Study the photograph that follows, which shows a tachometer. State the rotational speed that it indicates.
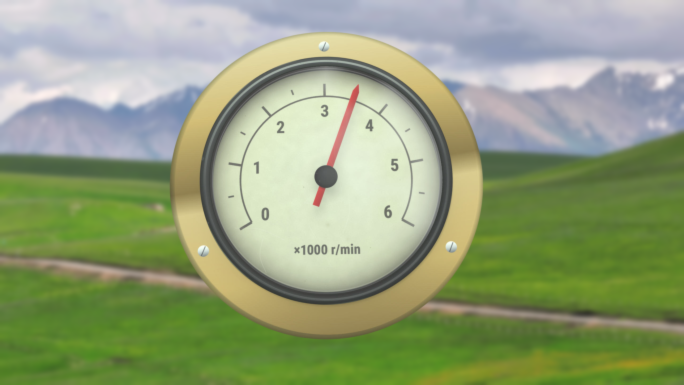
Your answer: 3500 rpm
